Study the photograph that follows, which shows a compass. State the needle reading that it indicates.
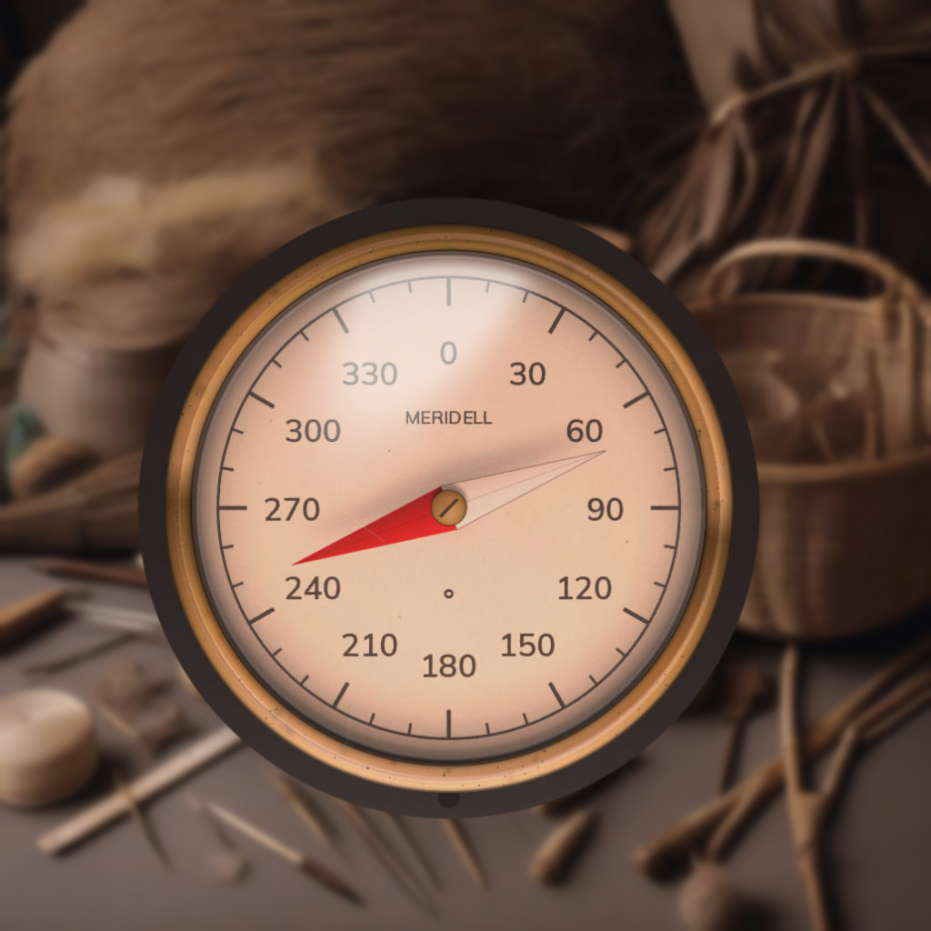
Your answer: 250 °
